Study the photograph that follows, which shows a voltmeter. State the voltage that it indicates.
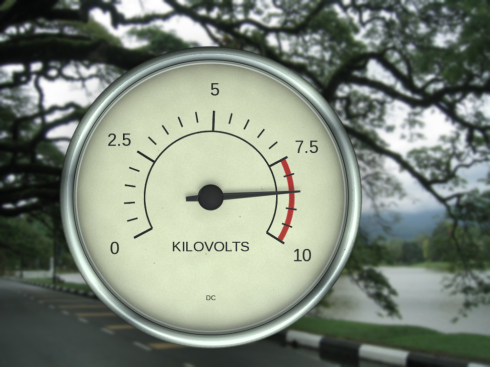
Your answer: 8.5 kV
